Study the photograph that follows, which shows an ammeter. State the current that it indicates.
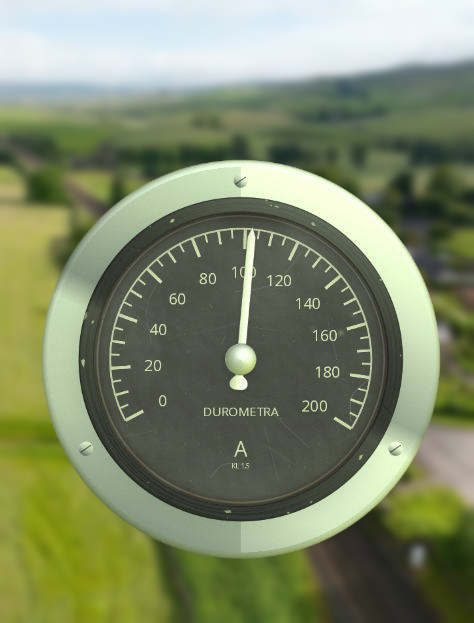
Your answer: 102.5 A
